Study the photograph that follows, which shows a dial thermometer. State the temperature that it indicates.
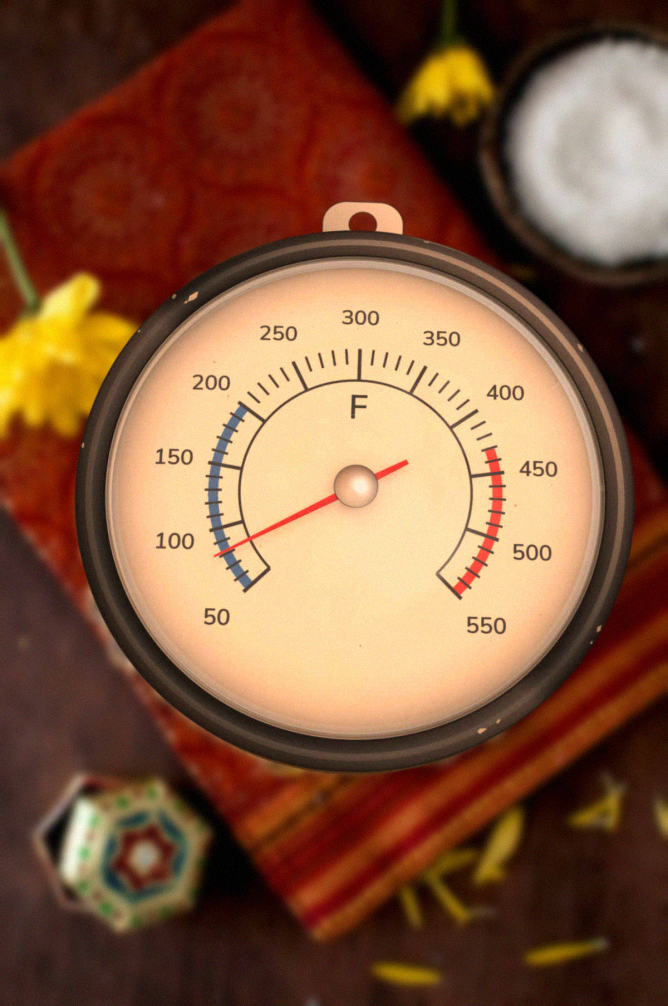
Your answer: 80 °F
